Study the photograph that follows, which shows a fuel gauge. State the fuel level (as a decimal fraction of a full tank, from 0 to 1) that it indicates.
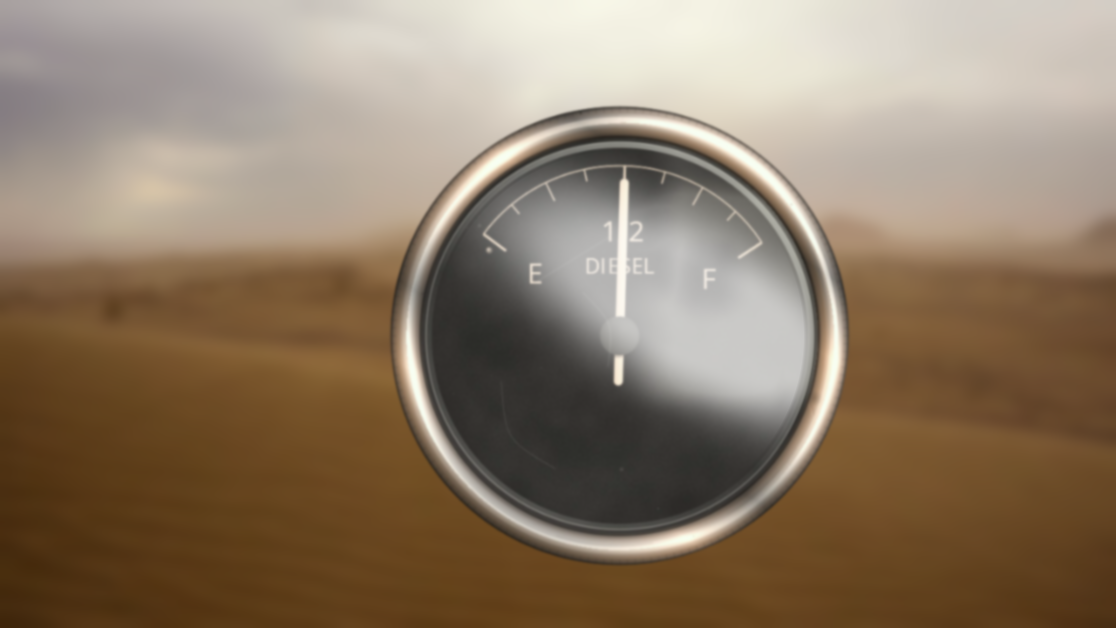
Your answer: 0.5
